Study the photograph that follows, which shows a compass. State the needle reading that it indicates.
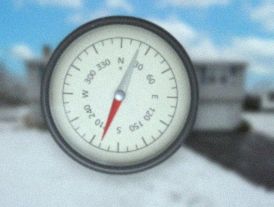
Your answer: 200 °
